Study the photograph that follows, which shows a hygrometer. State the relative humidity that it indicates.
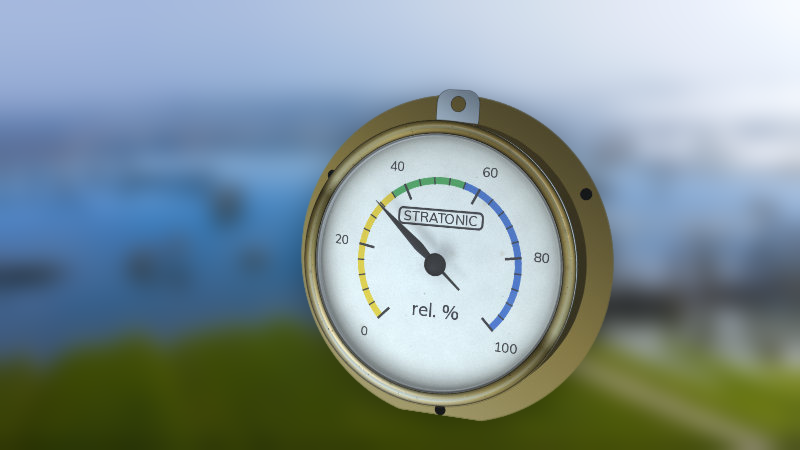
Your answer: 32 %
